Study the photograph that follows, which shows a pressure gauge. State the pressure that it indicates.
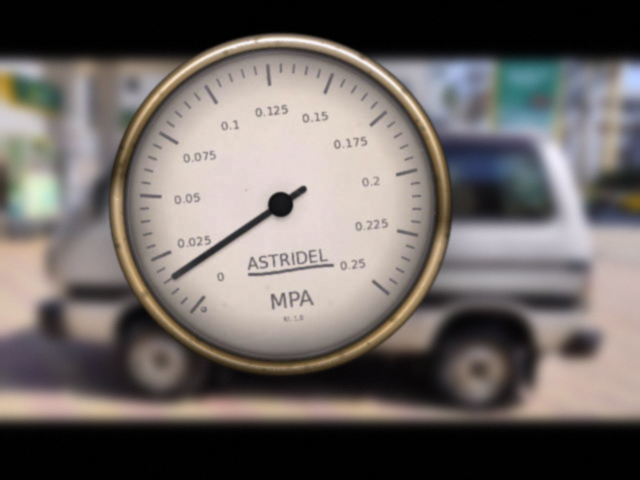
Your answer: 0.015 MPa
